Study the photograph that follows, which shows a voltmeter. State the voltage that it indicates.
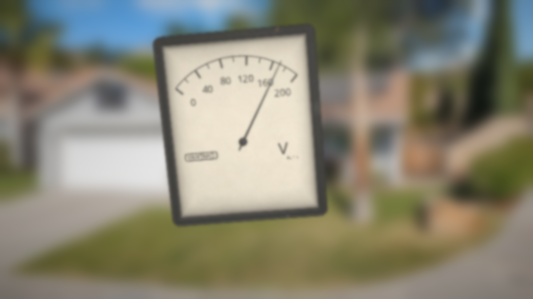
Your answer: 170 V
